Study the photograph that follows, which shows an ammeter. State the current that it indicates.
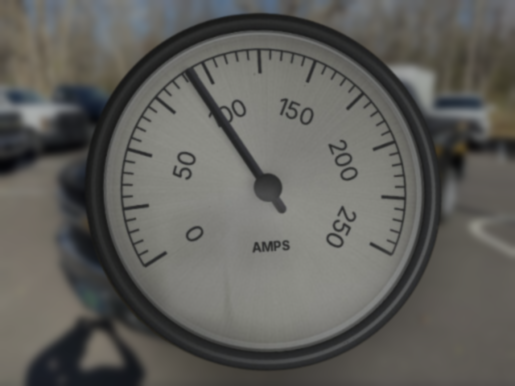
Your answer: 92.5 A
